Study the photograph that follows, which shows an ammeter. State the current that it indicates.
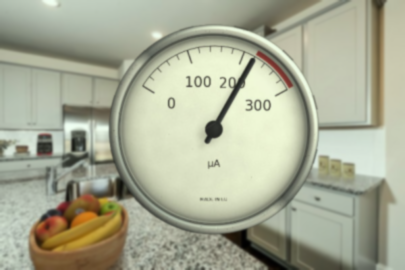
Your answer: 220 µA
